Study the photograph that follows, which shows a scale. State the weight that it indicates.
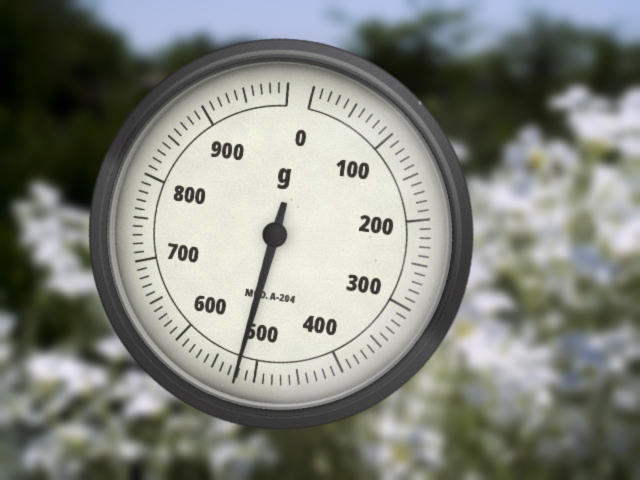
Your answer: 520 g
